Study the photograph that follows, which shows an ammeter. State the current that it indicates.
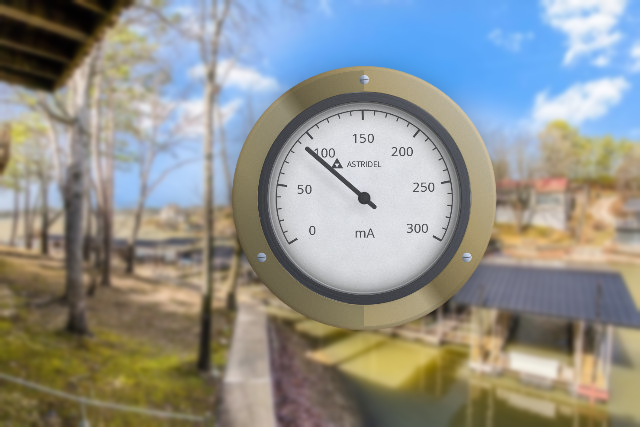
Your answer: 90 mA
